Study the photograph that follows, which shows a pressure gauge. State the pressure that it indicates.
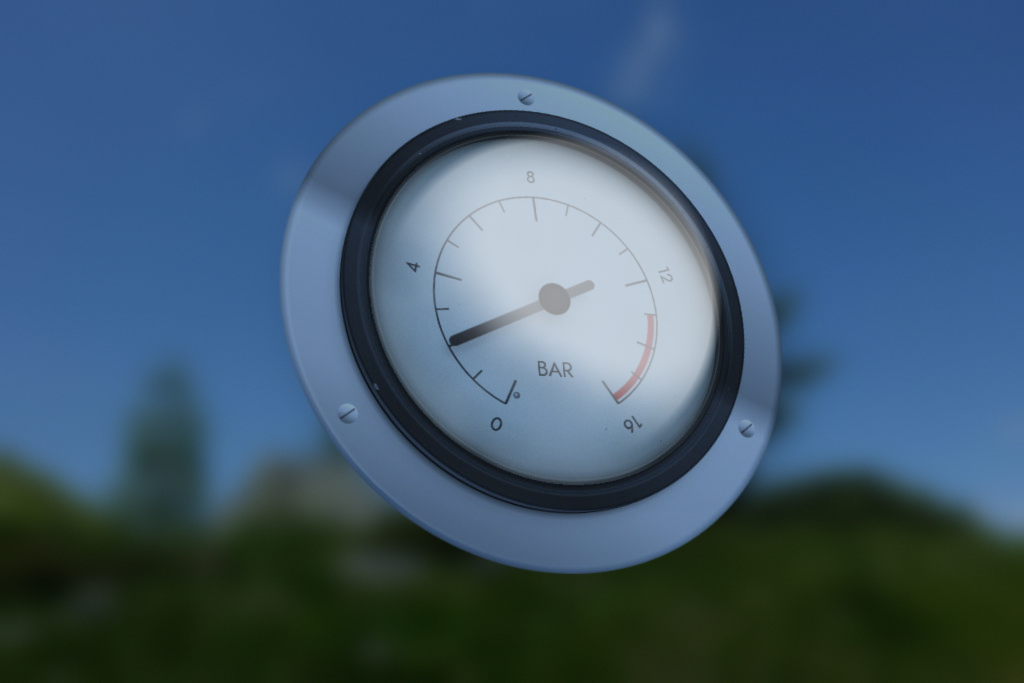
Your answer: 2 bar
